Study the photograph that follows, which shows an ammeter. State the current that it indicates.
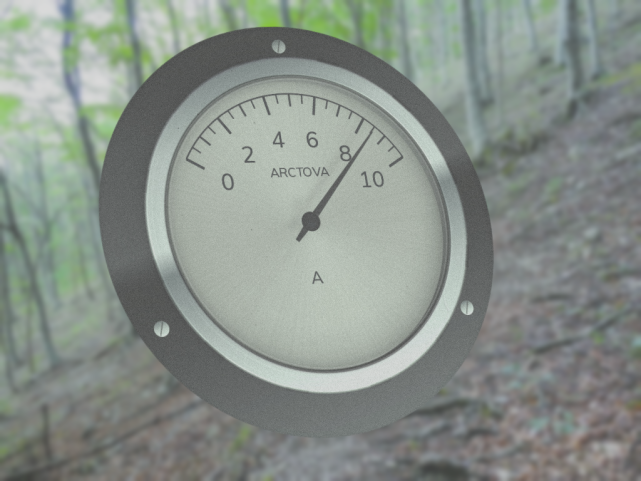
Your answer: 8.5 A
